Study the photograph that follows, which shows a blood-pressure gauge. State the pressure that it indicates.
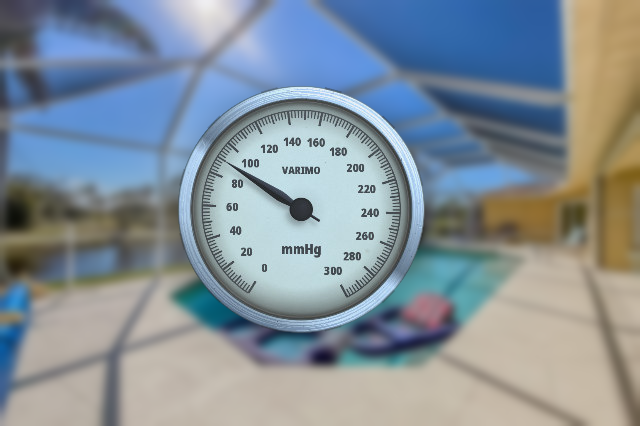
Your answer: 90 mmHg
